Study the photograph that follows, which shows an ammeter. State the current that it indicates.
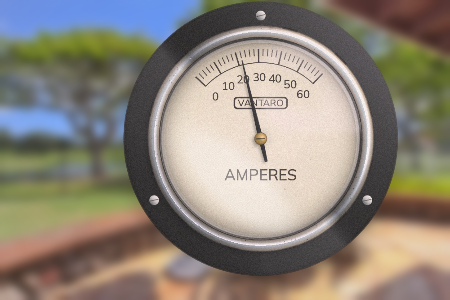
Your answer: 22 A
